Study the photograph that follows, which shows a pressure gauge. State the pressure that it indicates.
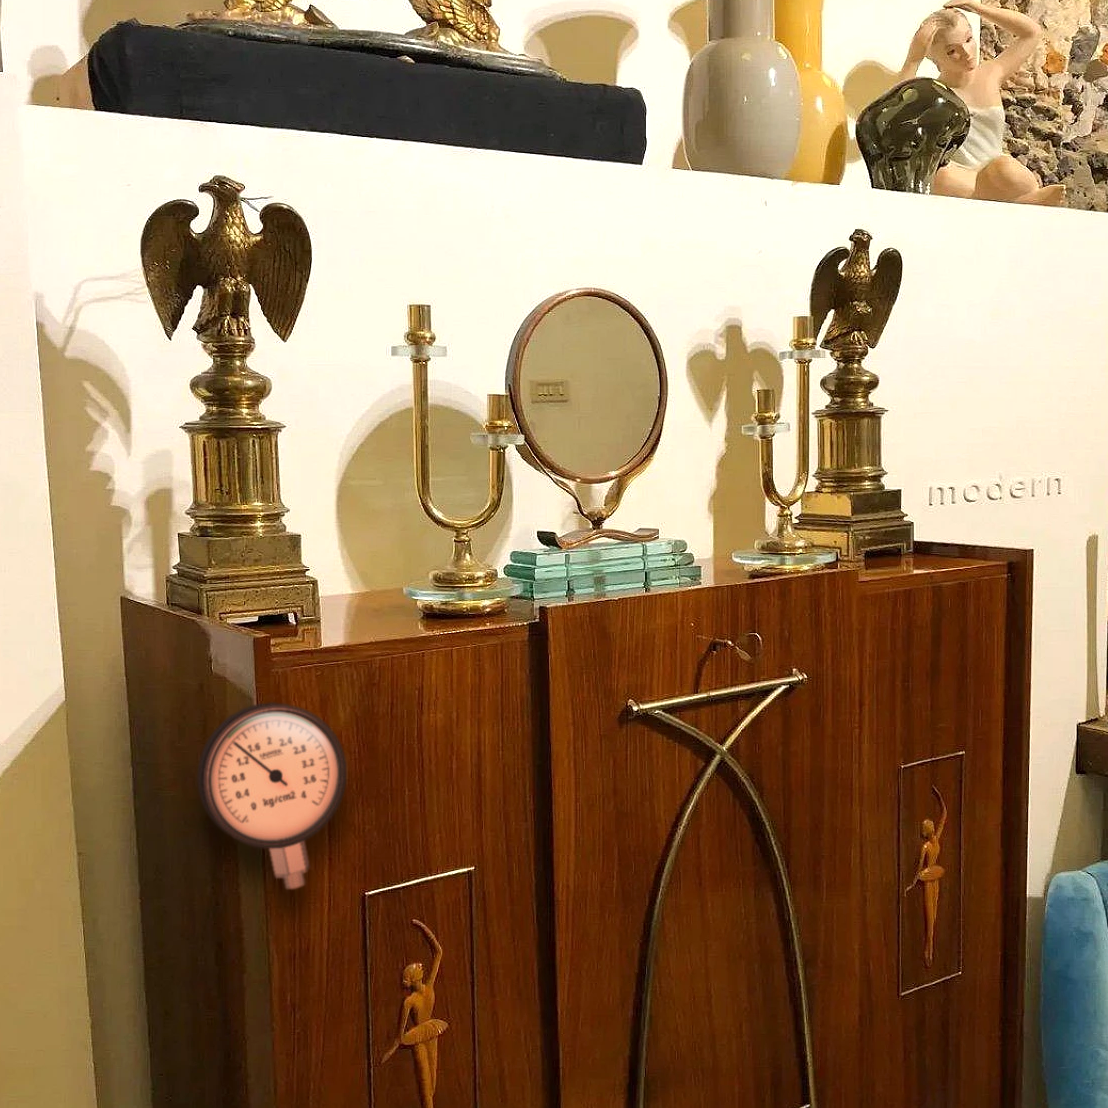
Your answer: 1.4 kg/cm²
